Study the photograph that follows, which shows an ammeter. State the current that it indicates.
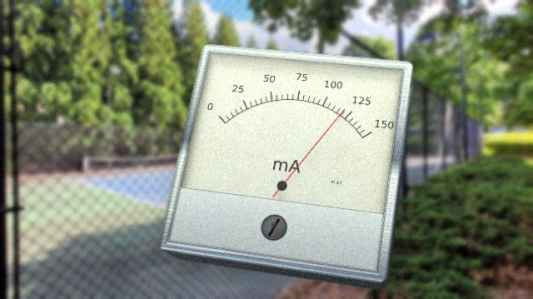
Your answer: 120 mA
